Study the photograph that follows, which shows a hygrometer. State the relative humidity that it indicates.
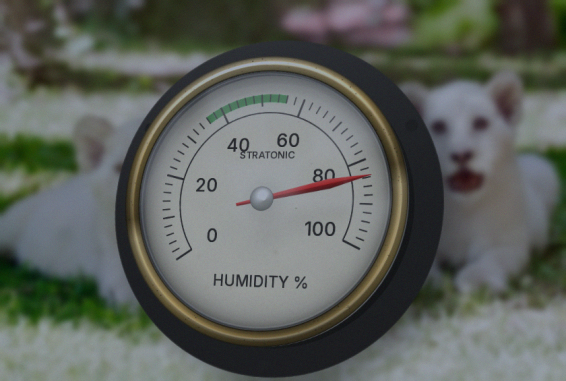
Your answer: 84 %
